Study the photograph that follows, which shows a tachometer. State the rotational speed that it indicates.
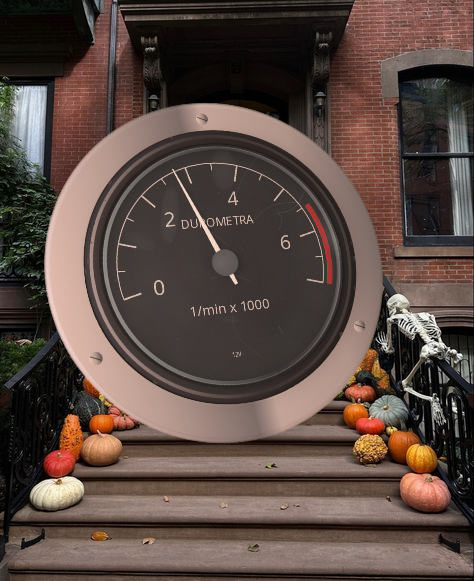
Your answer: 2750 rpm
